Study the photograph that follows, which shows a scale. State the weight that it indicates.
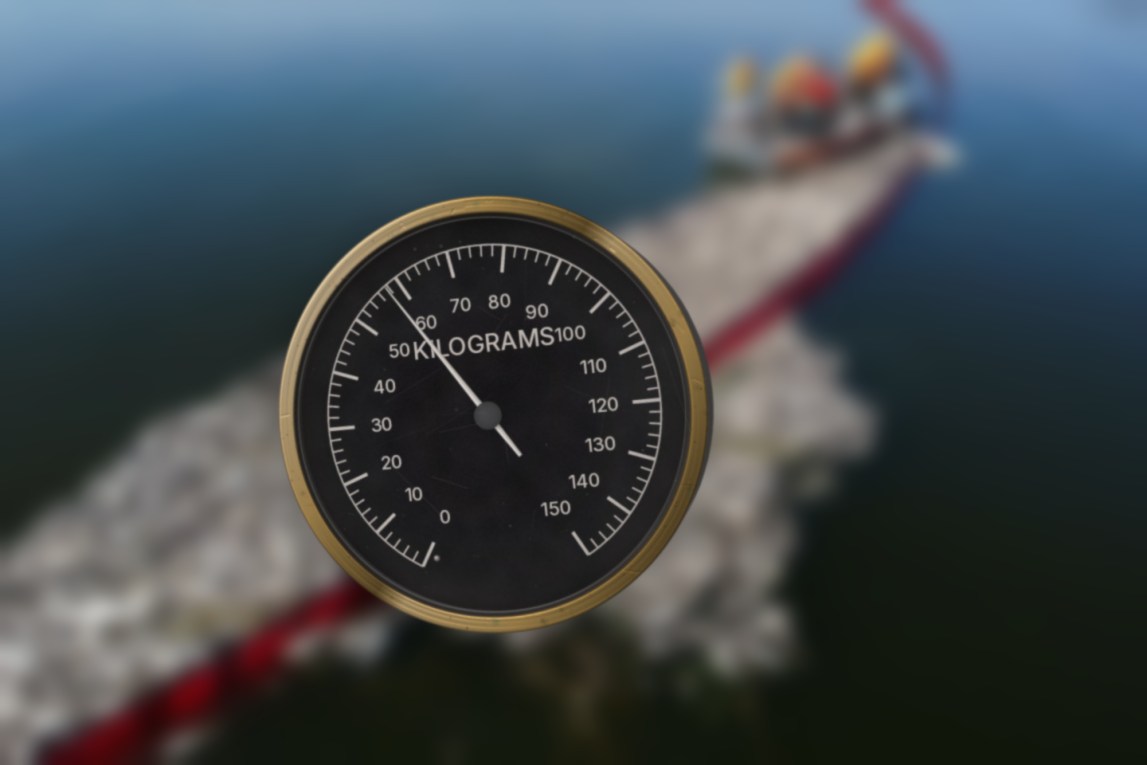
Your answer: 58 kg
